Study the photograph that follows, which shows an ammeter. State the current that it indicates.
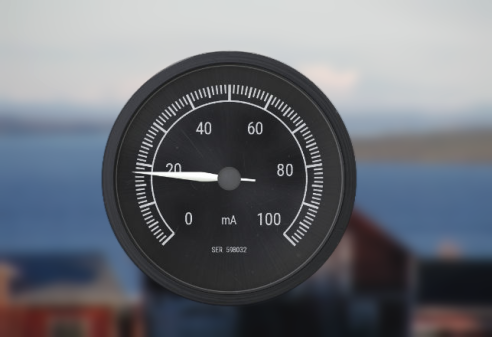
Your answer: 18 mA
